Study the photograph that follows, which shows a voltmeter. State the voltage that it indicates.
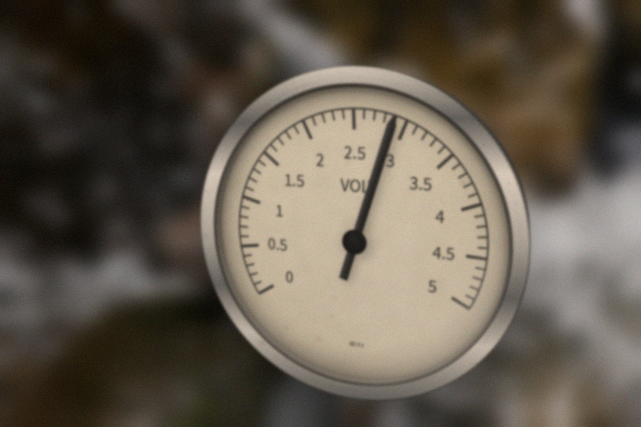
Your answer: 2.9 V
